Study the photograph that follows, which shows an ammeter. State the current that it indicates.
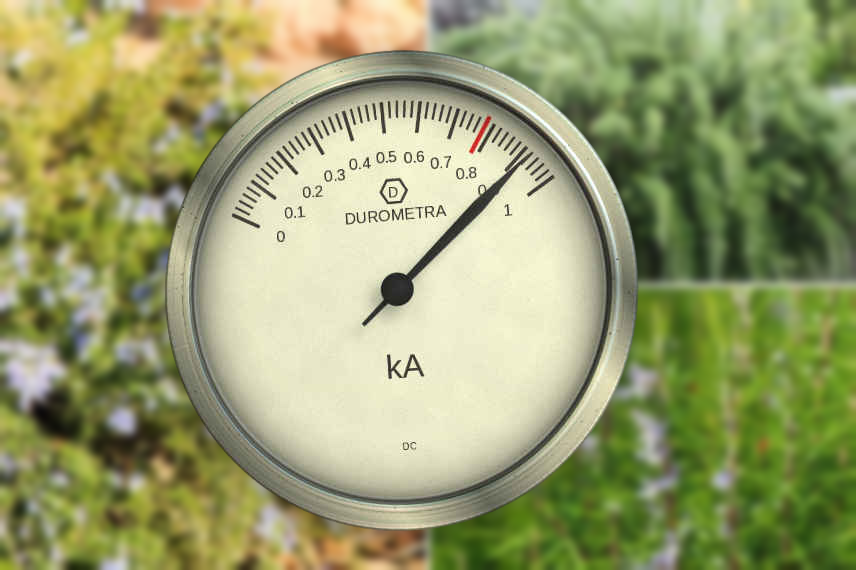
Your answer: 0.92 kA
